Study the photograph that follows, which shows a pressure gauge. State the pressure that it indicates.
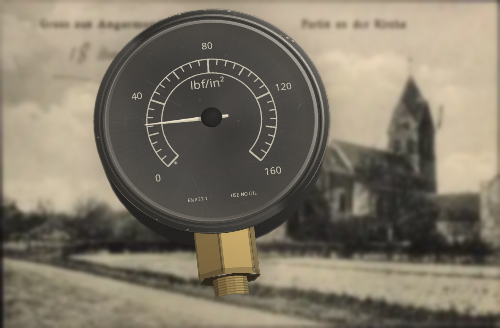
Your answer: 25 psi
